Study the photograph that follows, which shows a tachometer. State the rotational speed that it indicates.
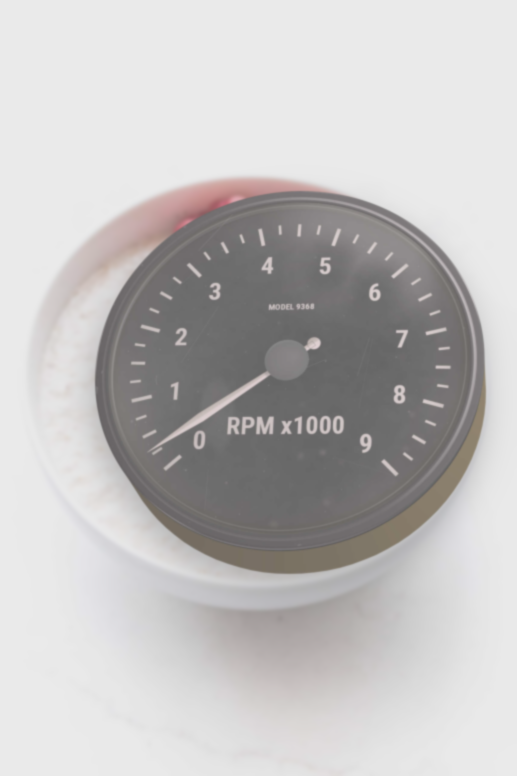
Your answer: 250 rpm
